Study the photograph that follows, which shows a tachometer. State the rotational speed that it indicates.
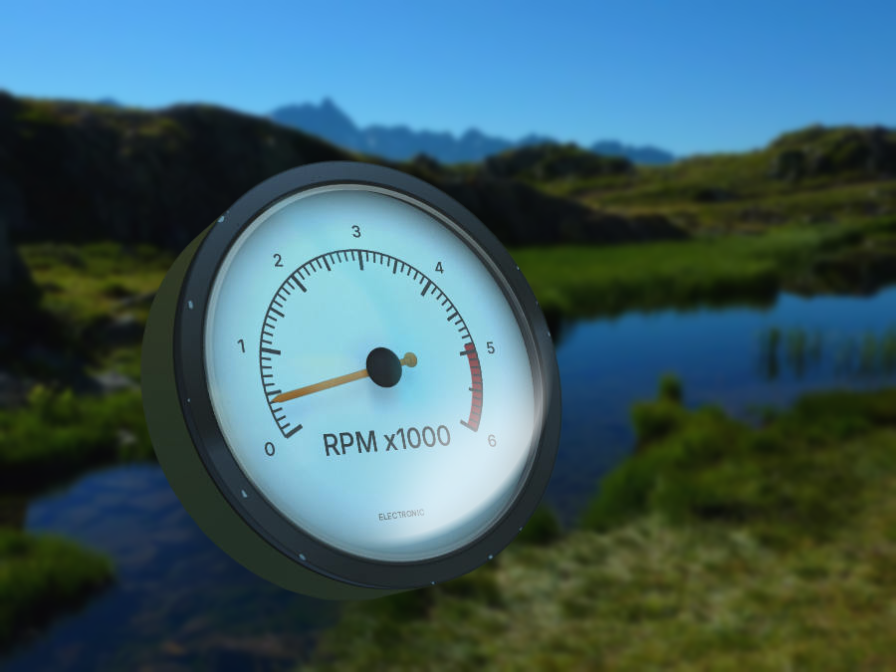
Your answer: 400 rpm
